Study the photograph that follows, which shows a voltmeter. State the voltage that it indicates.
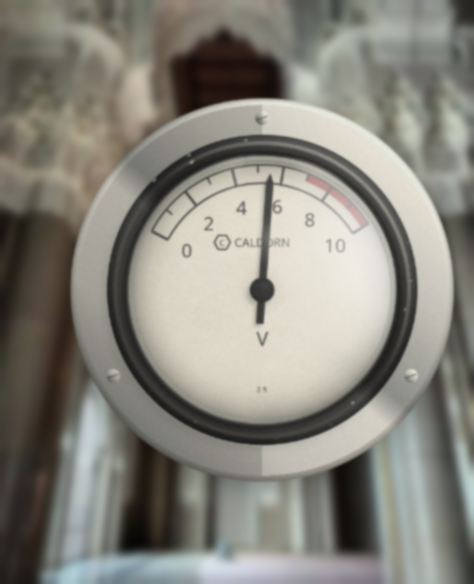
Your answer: 5.5 V
